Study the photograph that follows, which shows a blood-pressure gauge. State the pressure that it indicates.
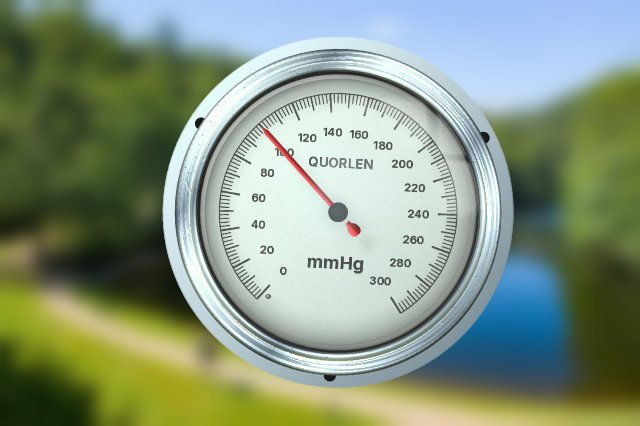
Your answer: 100 mmHg
